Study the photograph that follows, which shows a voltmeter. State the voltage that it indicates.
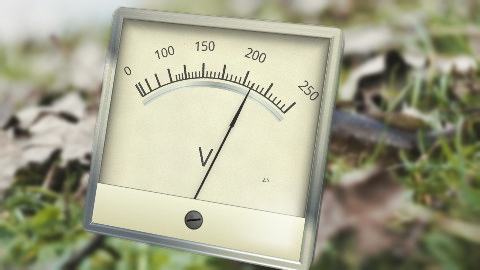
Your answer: 210 V
